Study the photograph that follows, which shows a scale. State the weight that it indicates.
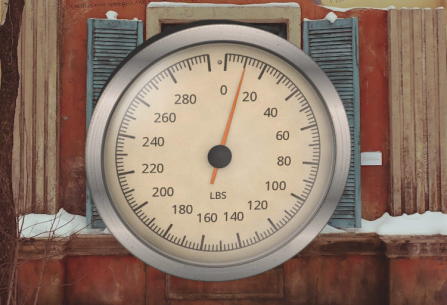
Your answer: 10 lb
